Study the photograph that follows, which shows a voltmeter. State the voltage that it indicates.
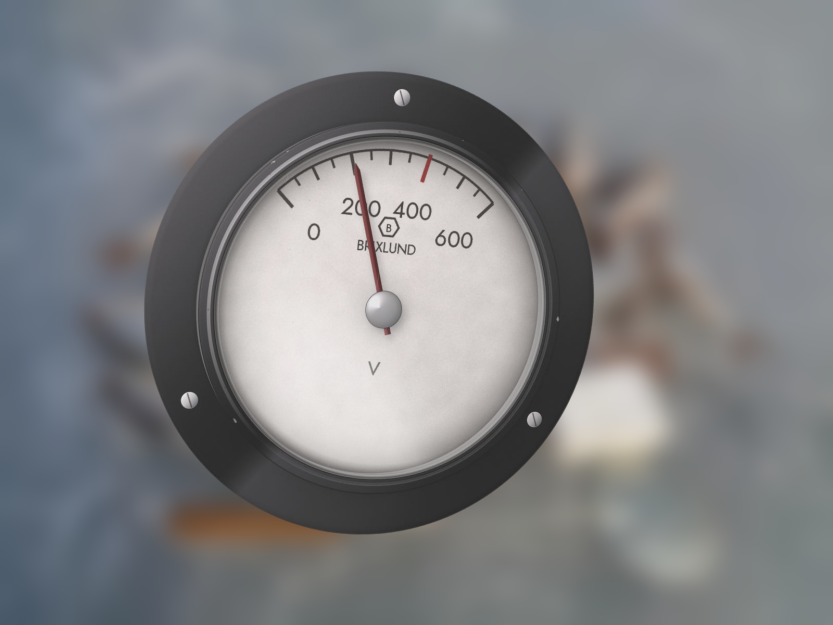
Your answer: 200 V
